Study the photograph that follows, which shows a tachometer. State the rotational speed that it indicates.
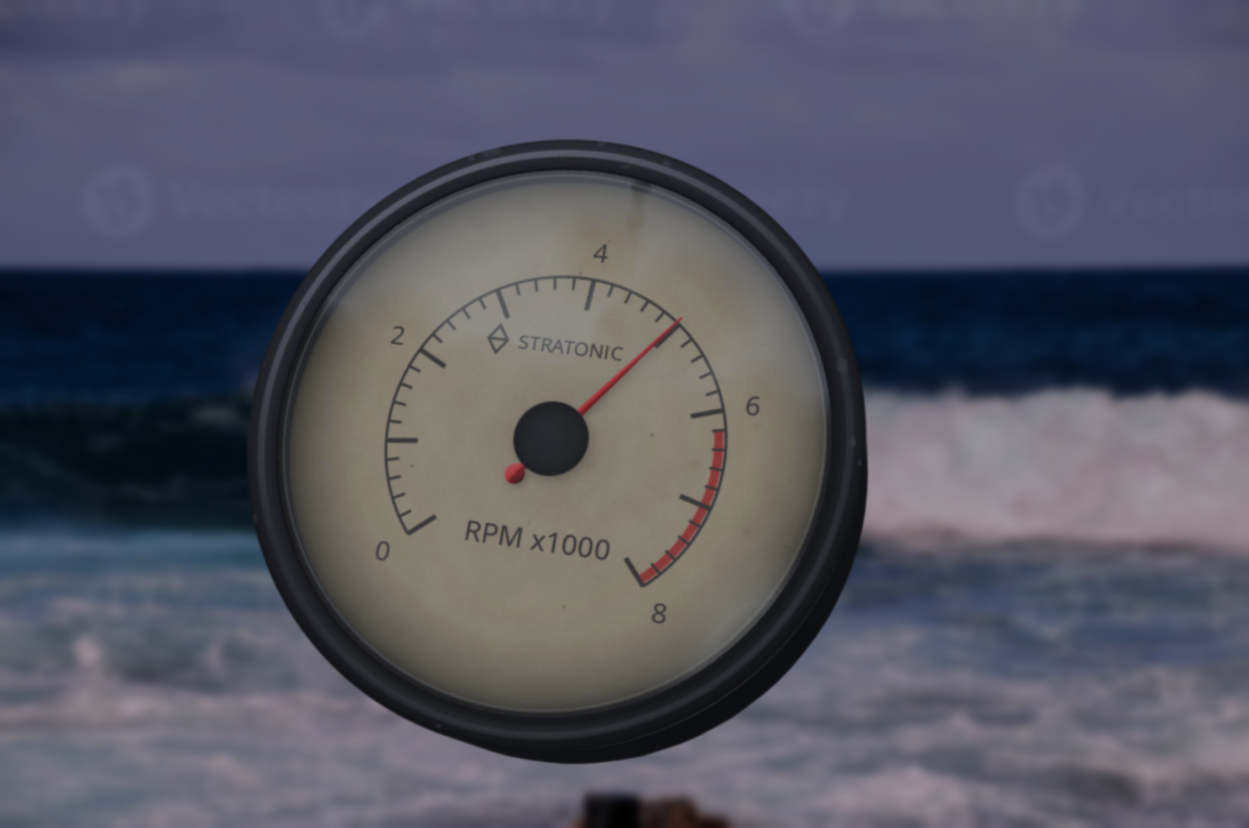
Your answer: 5000 rpm
